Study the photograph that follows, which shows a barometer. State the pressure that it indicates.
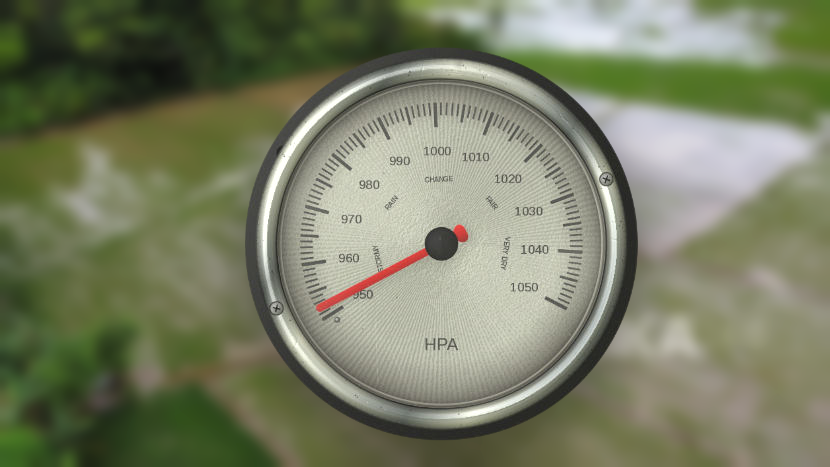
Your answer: 952 hPa
